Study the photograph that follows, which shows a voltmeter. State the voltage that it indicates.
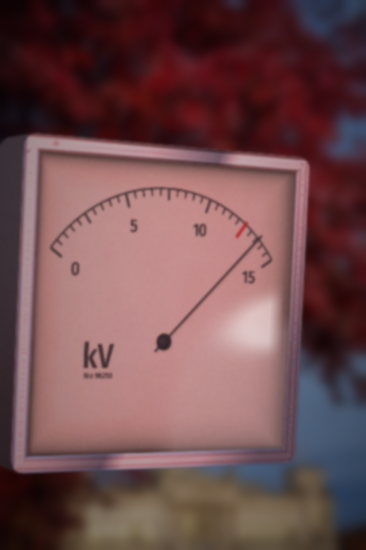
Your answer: 13.5 kV
